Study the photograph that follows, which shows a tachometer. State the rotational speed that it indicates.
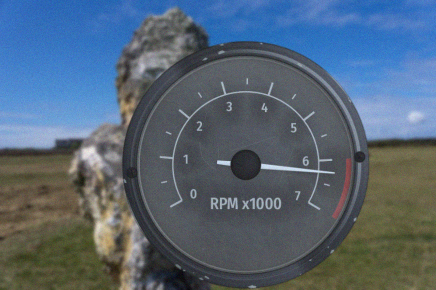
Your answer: 6250 rpm
